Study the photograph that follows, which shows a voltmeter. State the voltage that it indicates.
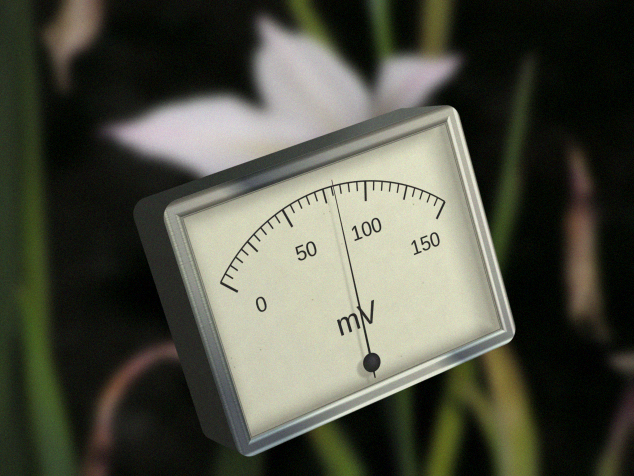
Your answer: 80 mV
